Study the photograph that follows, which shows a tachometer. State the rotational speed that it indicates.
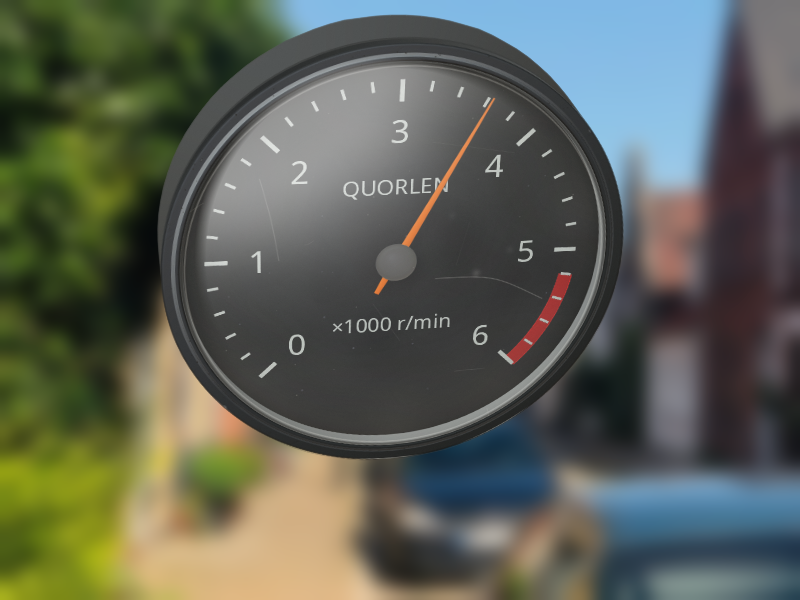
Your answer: 3600 rpm
